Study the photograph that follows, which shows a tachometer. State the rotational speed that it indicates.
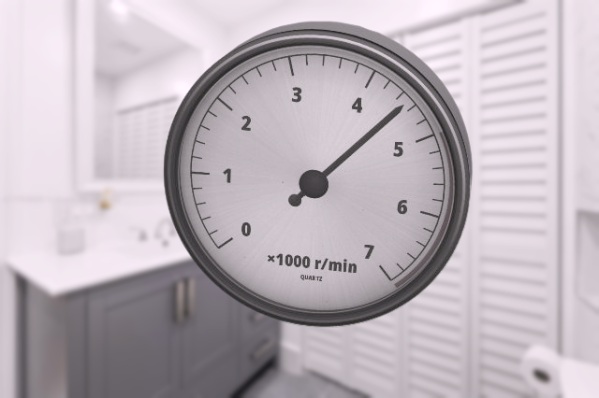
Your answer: 4500 rpm
